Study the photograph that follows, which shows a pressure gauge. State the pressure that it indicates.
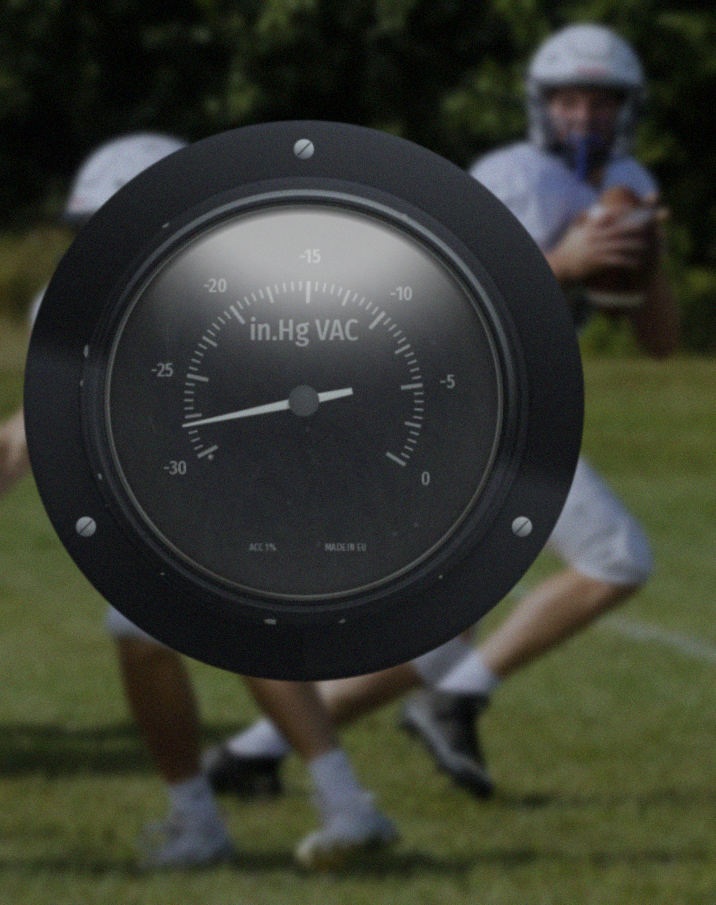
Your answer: -28 inHg
